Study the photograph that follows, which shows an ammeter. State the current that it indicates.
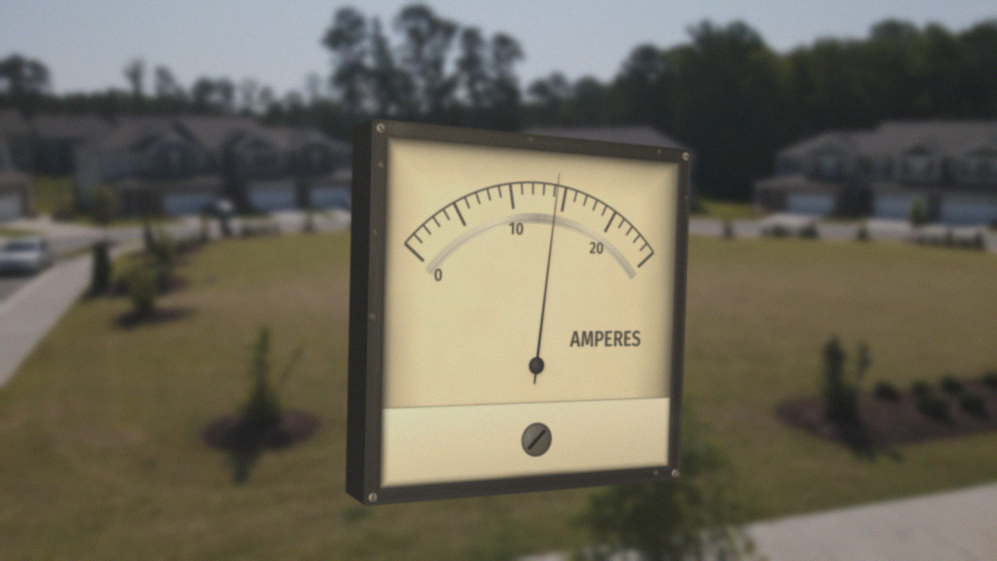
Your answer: 14 A
